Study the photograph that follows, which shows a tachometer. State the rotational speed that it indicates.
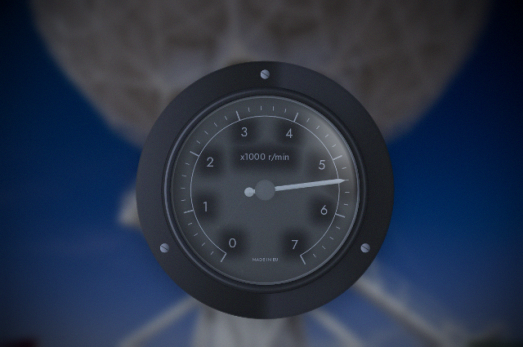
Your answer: 5400 rpm
